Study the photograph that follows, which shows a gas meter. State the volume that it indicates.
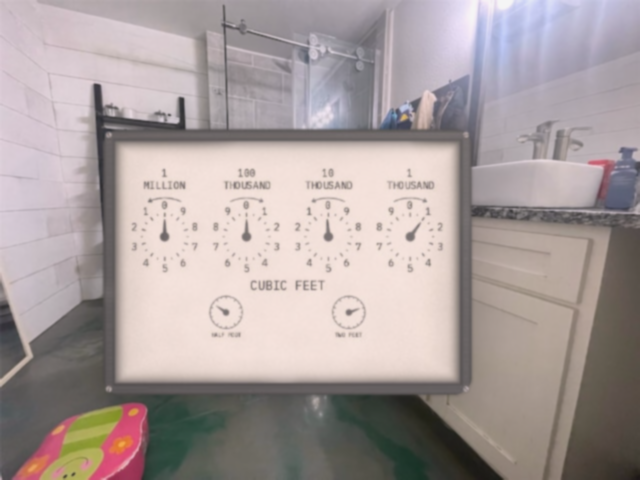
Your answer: 100 ft³
